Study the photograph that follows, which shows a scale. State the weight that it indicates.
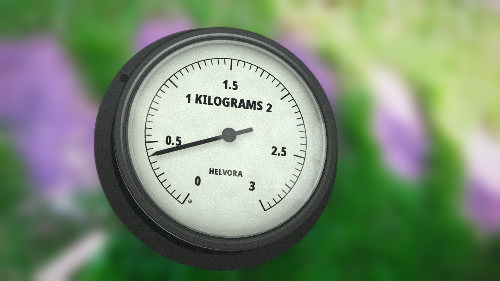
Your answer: 0.4 kg
